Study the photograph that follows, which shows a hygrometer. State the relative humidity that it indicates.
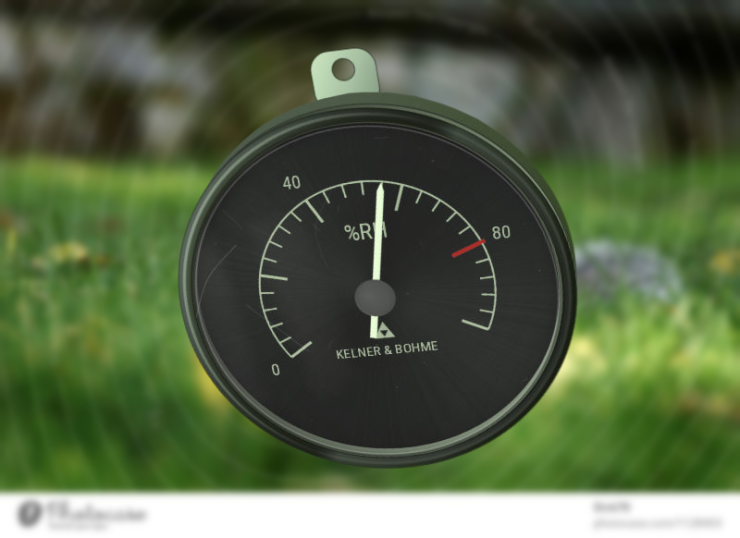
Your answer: 56 %
